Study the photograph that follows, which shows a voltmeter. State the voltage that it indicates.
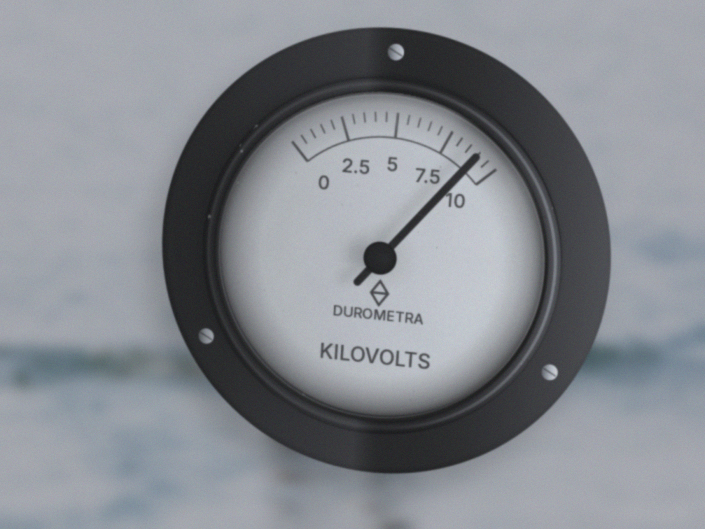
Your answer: 9 kV
